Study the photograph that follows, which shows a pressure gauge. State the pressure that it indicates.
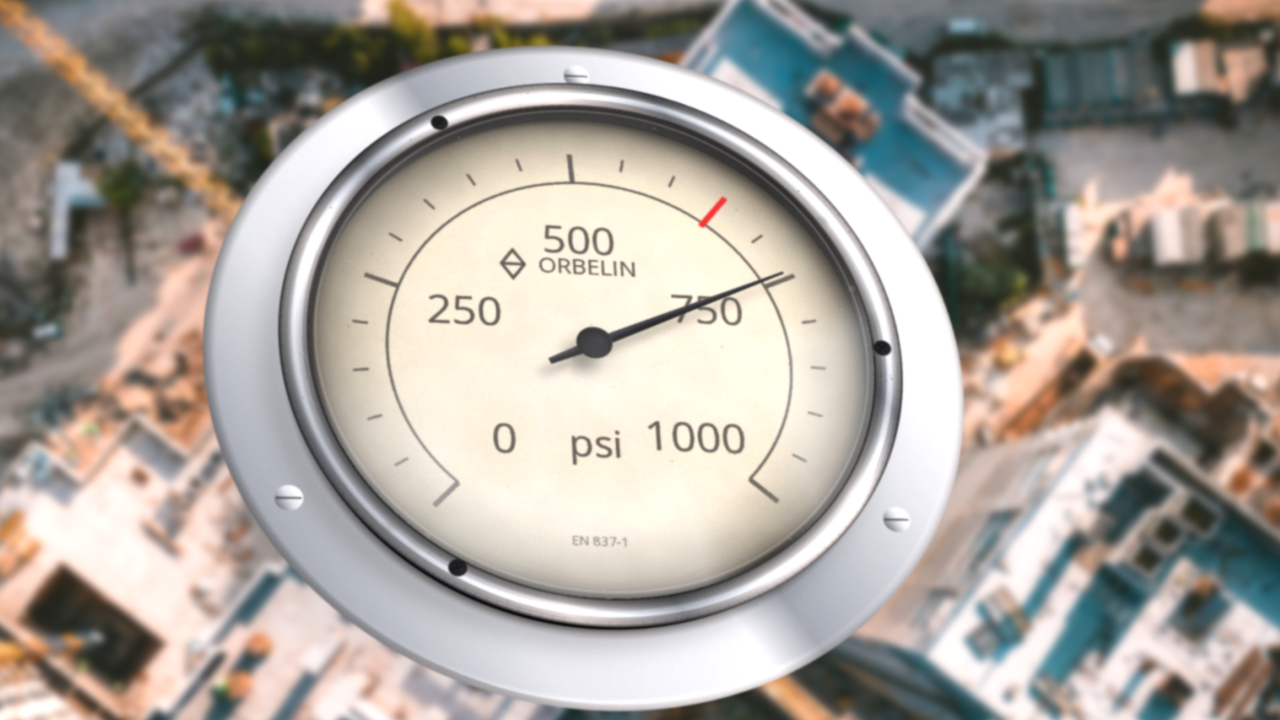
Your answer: 750 psi
